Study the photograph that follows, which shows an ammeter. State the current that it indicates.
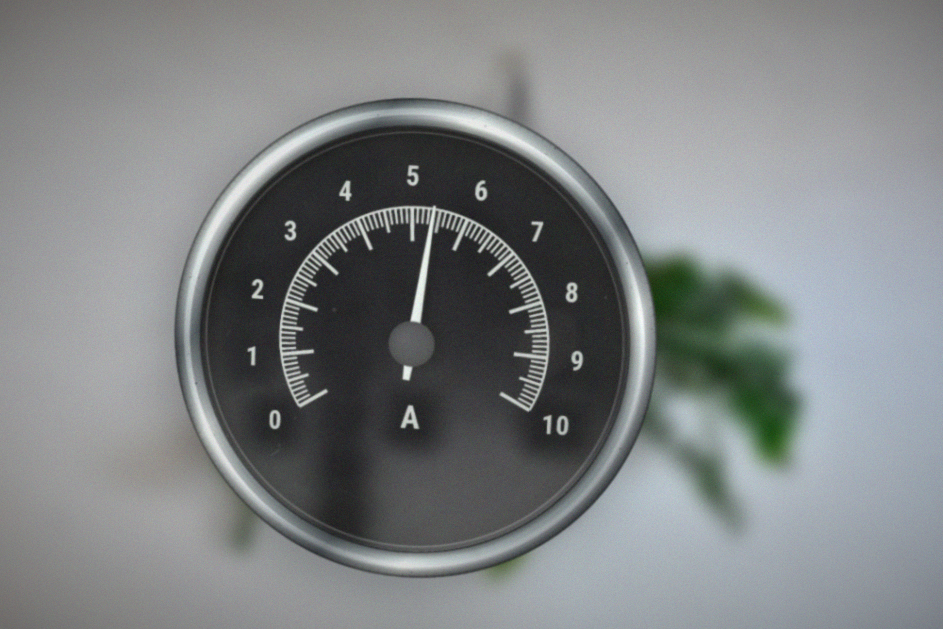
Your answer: 5.4 A
